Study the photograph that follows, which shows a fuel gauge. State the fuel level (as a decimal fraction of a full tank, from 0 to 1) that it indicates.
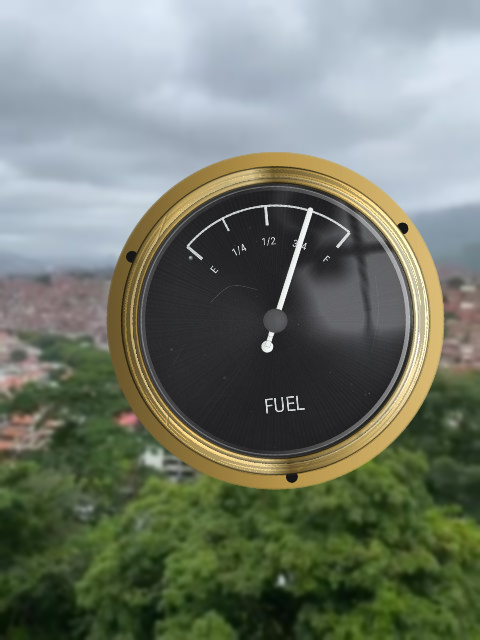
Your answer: 0.75
